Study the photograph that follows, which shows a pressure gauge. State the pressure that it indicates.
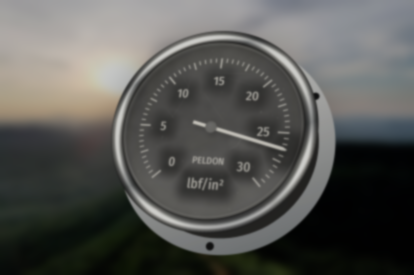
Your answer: 26.5 psi
